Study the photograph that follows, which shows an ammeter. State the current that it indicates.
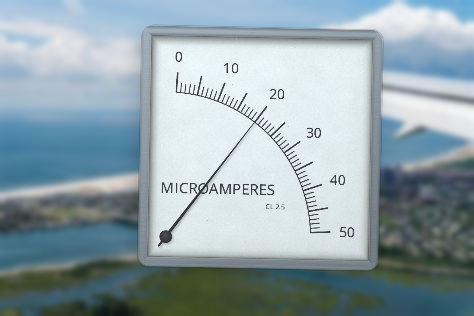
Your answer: 20 µA
